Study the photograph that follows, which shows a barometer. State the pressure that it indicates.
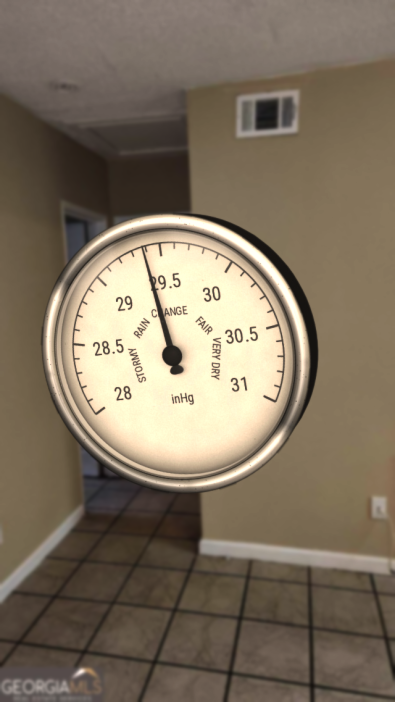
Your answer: 29.4 inHg
